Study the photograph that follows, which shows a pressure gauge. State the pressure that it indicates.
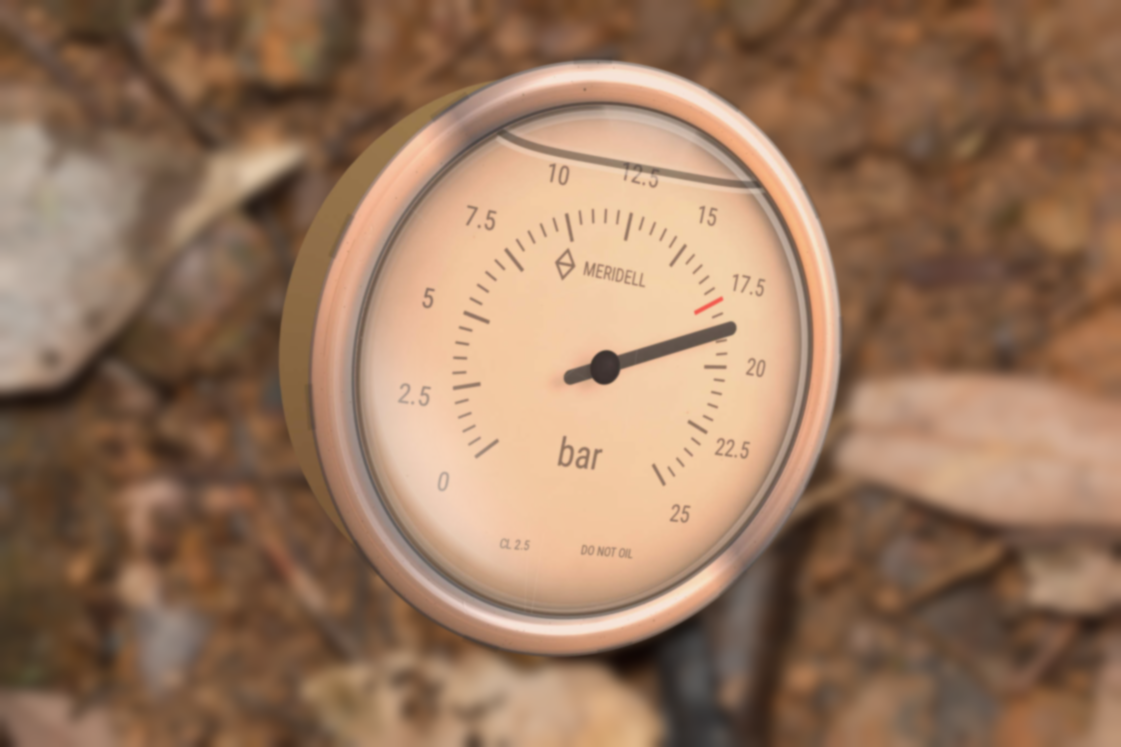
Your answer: 18.5 bar
